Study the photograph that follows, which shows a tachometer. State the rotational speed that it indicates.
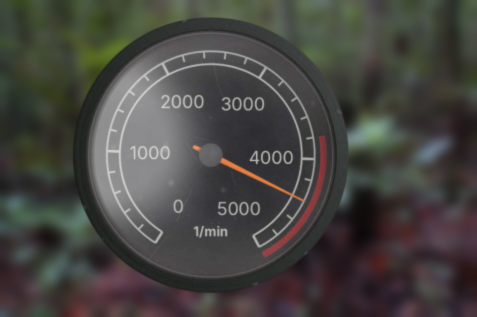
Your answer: 4400 rpm
